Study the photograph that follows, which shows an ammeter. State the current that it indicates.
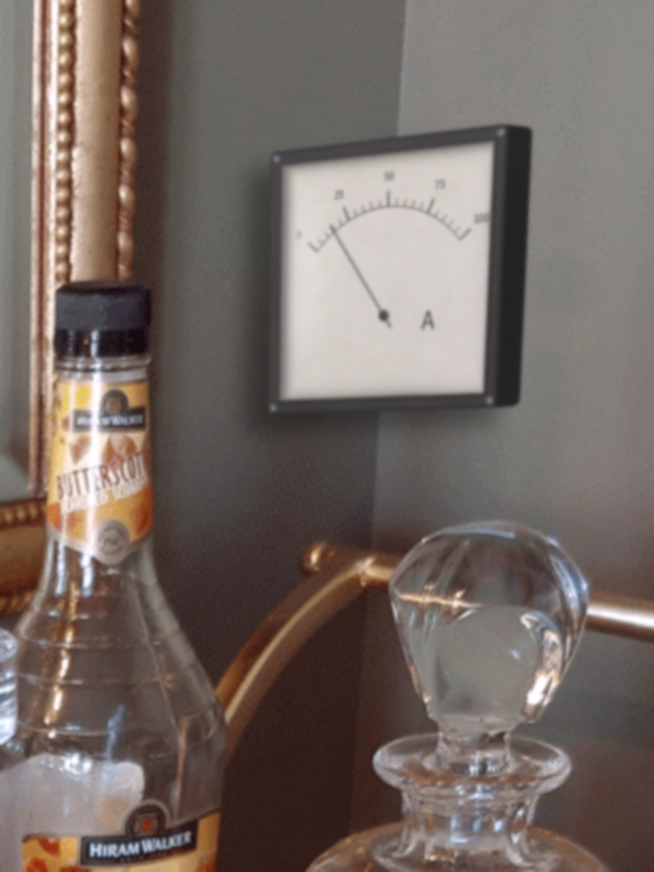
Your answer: 15 A
